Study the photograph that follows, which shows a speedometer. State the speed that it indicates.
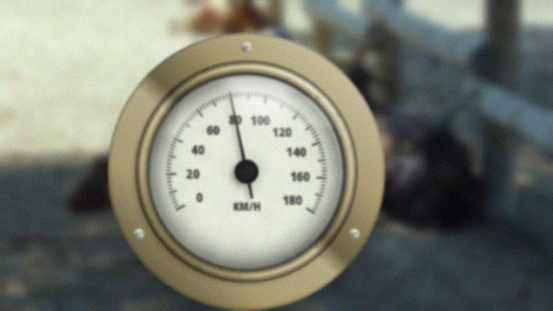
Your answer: 80 km/h
